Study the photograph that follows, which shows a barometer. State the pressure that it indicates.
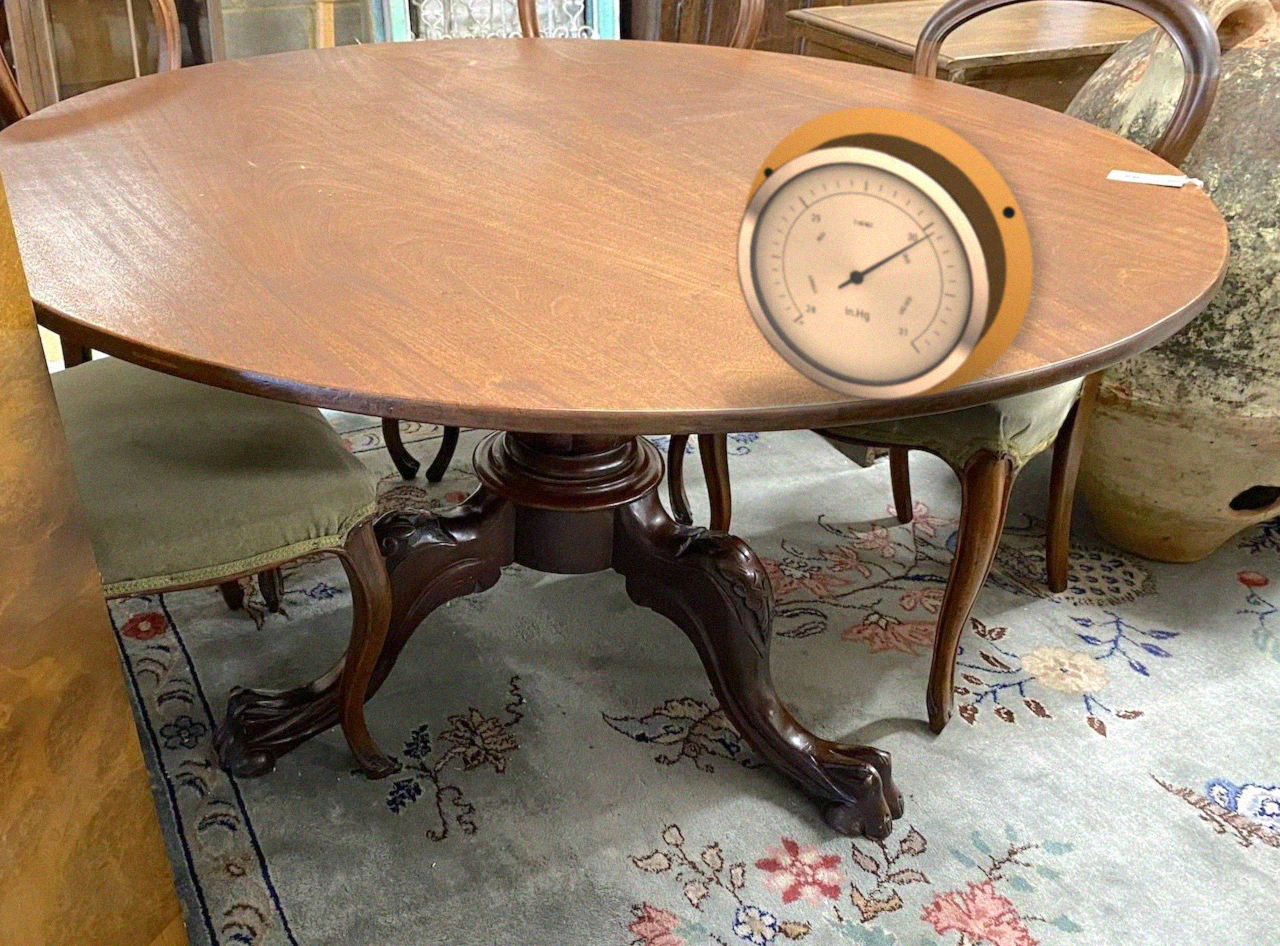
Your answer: 30.05 inHg
